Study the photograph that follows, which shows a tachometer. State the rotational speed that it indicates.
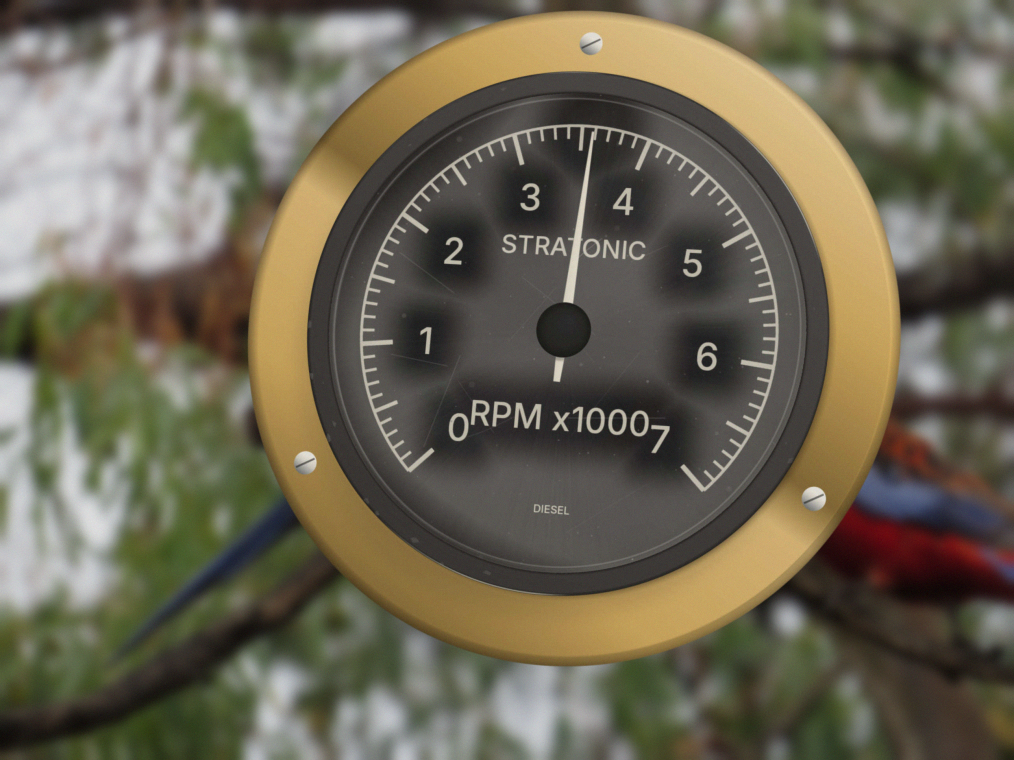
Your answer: 3600 rpm
